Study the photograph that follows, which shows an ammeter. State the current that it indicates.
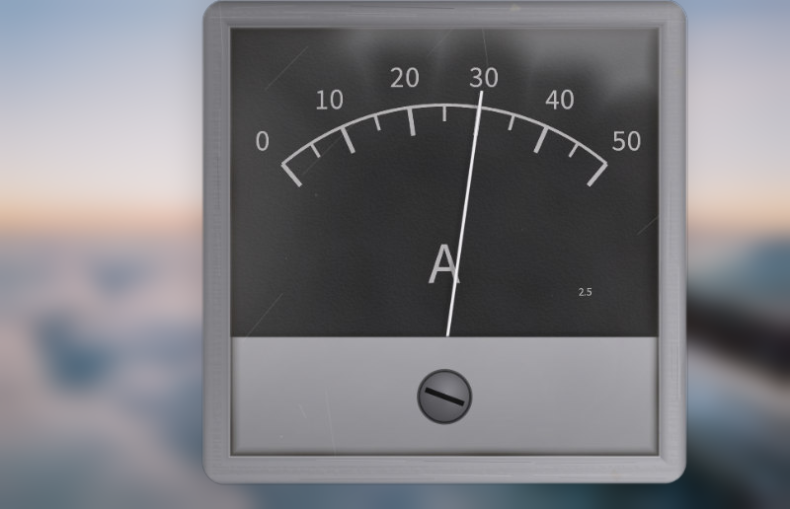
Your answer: 30 A
